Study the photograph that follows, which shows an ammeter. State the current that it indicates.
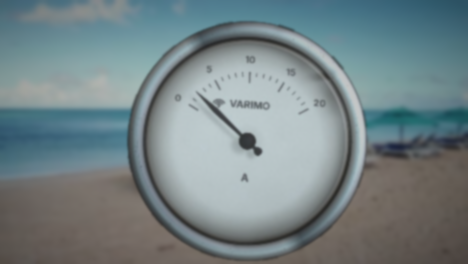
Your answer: 2 A
